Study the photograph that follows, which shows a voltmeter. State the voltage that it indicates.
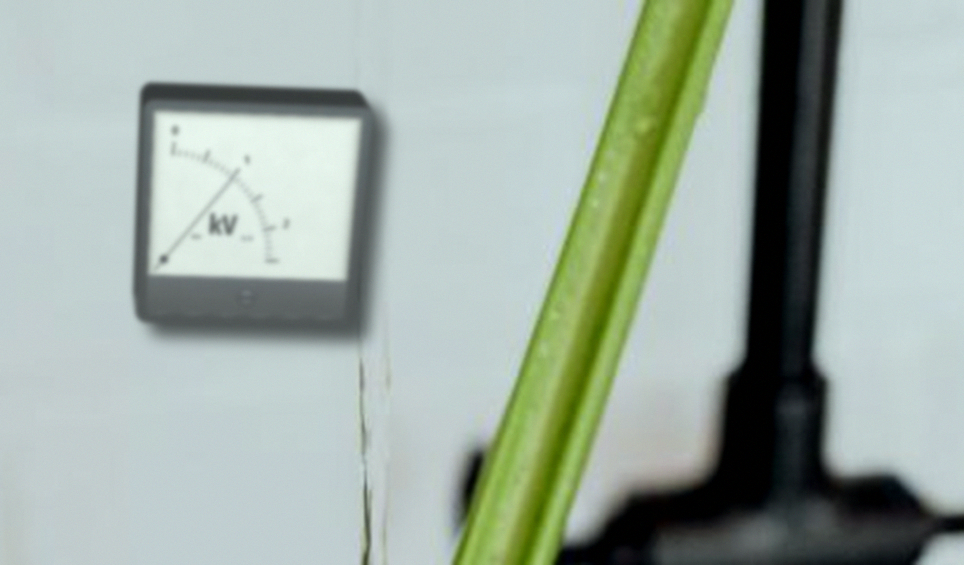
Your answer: 1 kV
